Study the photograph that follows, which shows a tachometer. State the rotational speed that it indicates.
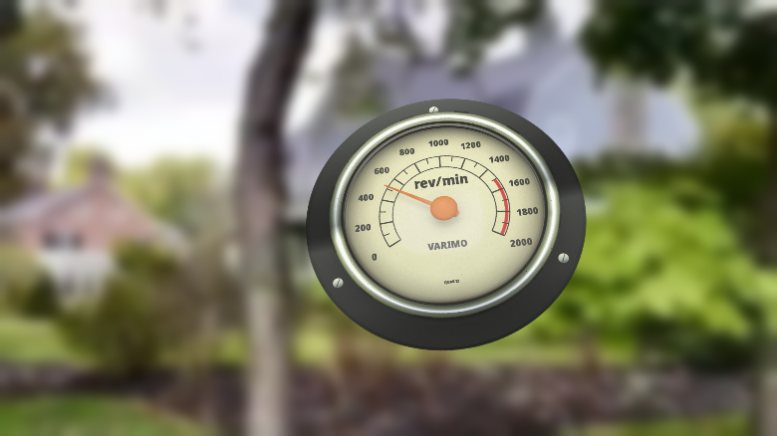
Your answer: 500 rpm
